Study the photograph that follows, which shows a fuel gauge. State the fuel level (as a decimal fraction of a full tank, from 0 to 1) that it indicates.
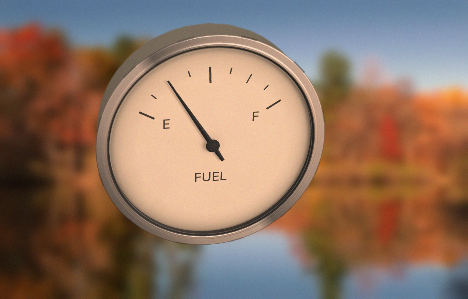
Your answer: 0.25
